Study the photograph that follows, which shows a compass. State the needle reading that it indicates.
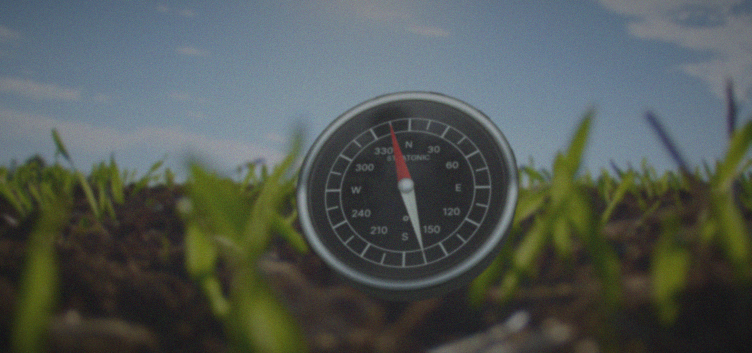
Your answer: 345 °
